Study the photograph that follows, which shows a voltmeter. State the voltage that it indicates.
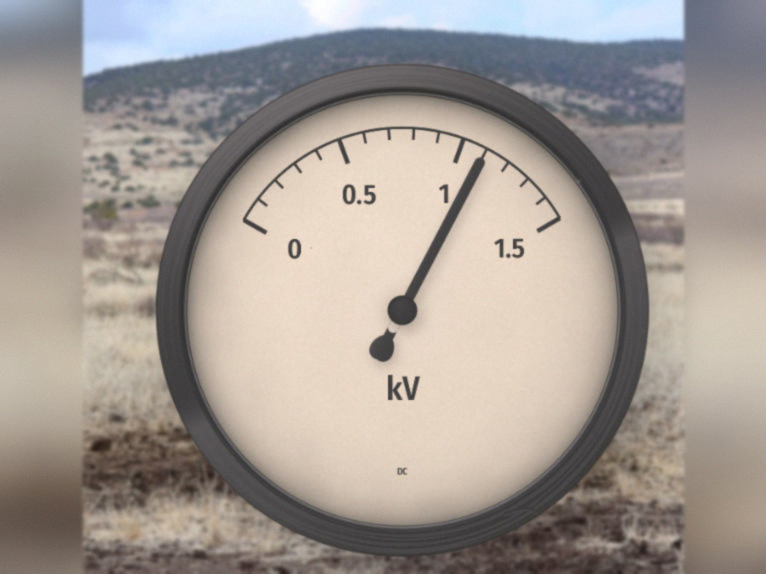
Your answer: 1.1 kV
